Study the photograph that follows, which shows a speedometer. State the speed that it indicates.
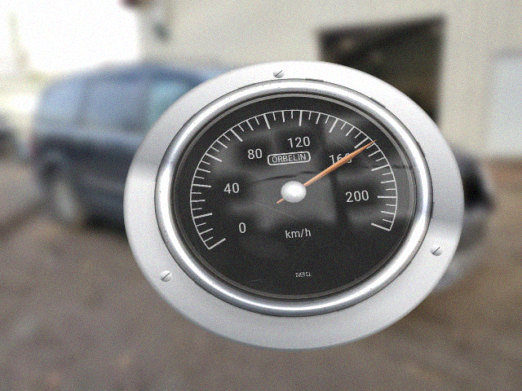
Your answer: 165 km/h
